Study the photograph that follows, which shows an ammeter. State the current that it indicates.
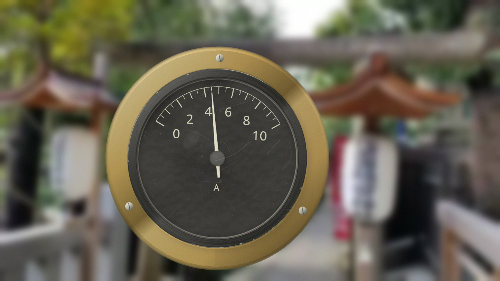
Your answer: 4.5 A
